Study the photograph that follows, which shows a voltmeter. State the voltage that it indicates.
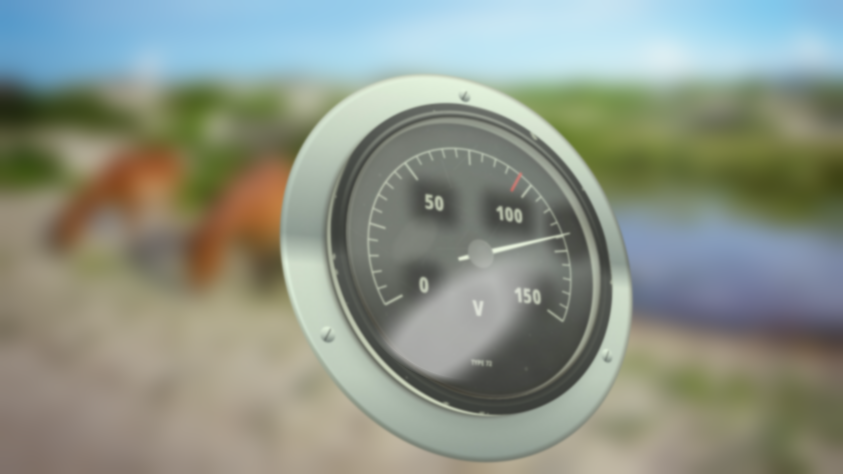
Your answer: 120 V
